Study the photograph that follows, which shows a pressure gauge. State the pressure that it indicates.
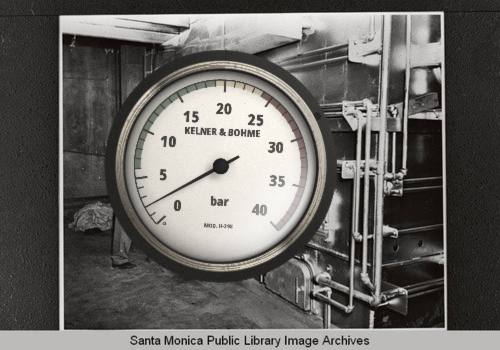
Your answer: 2 bar
